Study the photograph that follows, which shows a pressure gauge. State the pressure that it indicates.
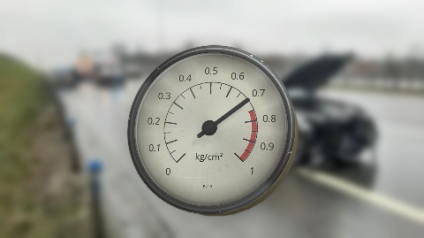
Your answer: 0.7 kg/cm²
